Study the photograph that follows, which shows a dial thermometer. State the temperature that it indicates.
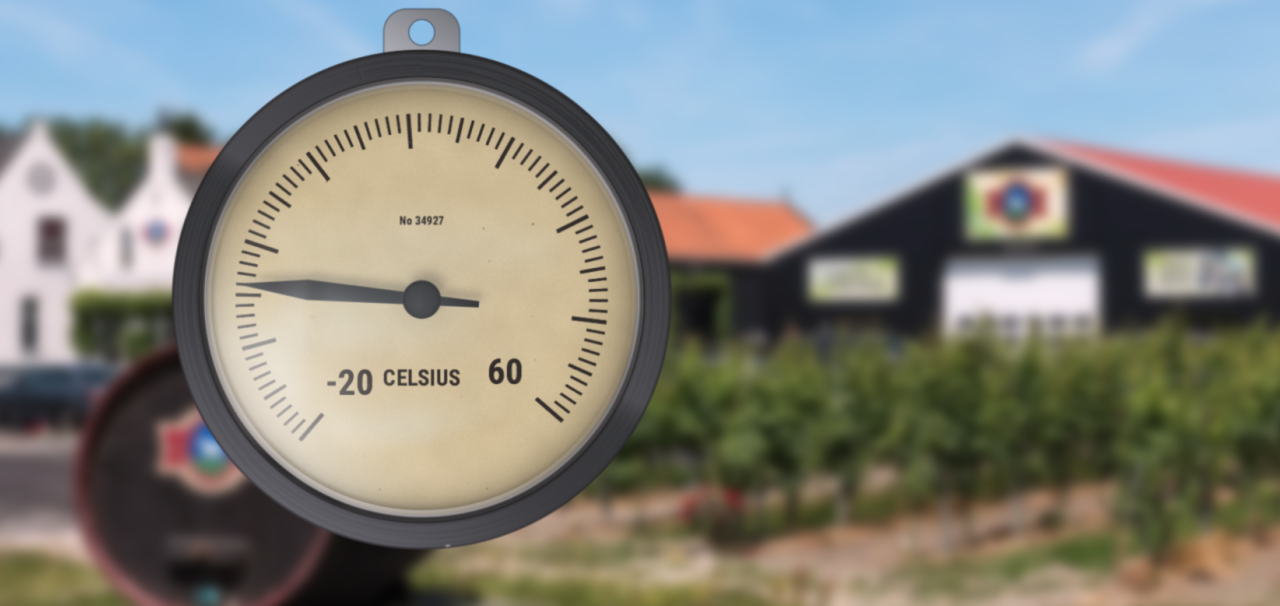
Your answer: -4 °C
